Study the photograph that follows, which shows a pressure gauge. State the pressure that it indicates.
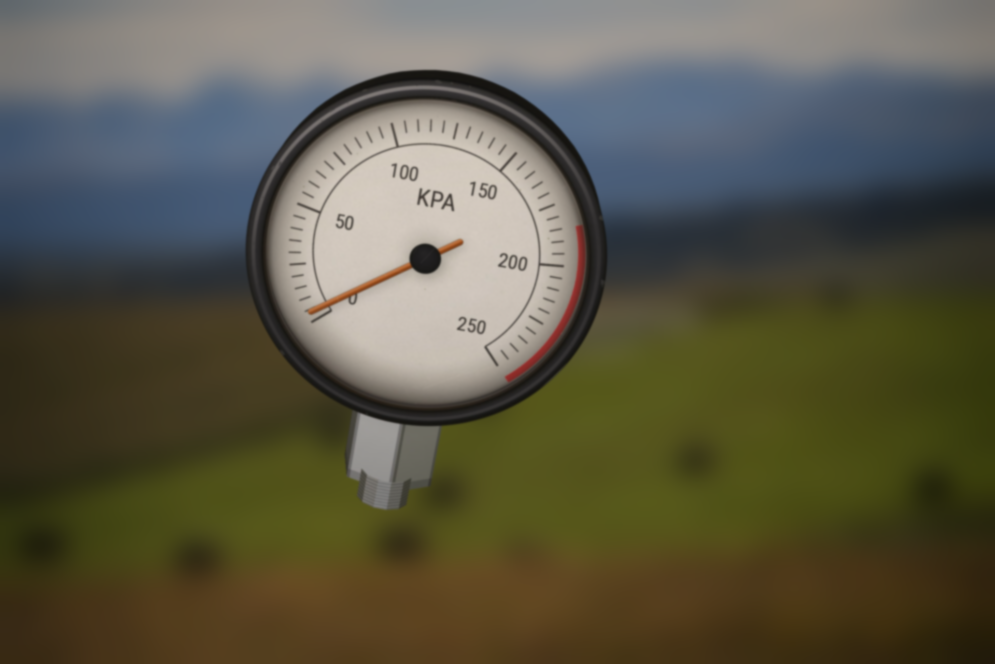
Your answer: 5 kPa
